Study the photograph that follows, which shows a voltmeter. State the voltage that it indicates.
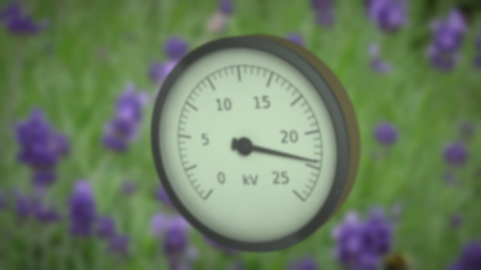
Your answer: 22 kV
